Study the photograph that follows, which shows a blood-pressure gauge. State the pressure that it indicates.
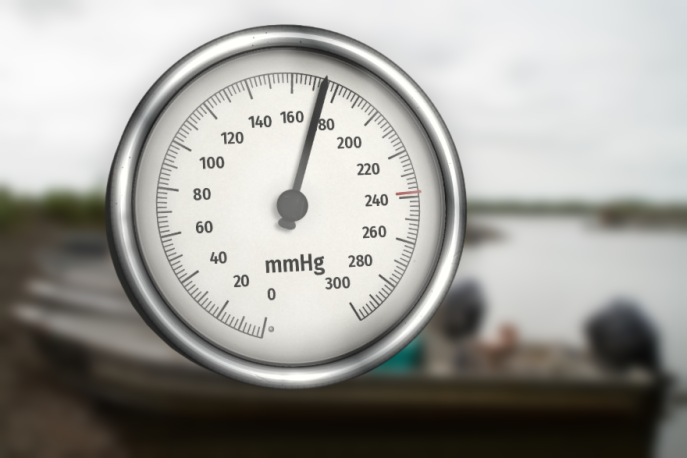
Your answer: 174 mmHg
